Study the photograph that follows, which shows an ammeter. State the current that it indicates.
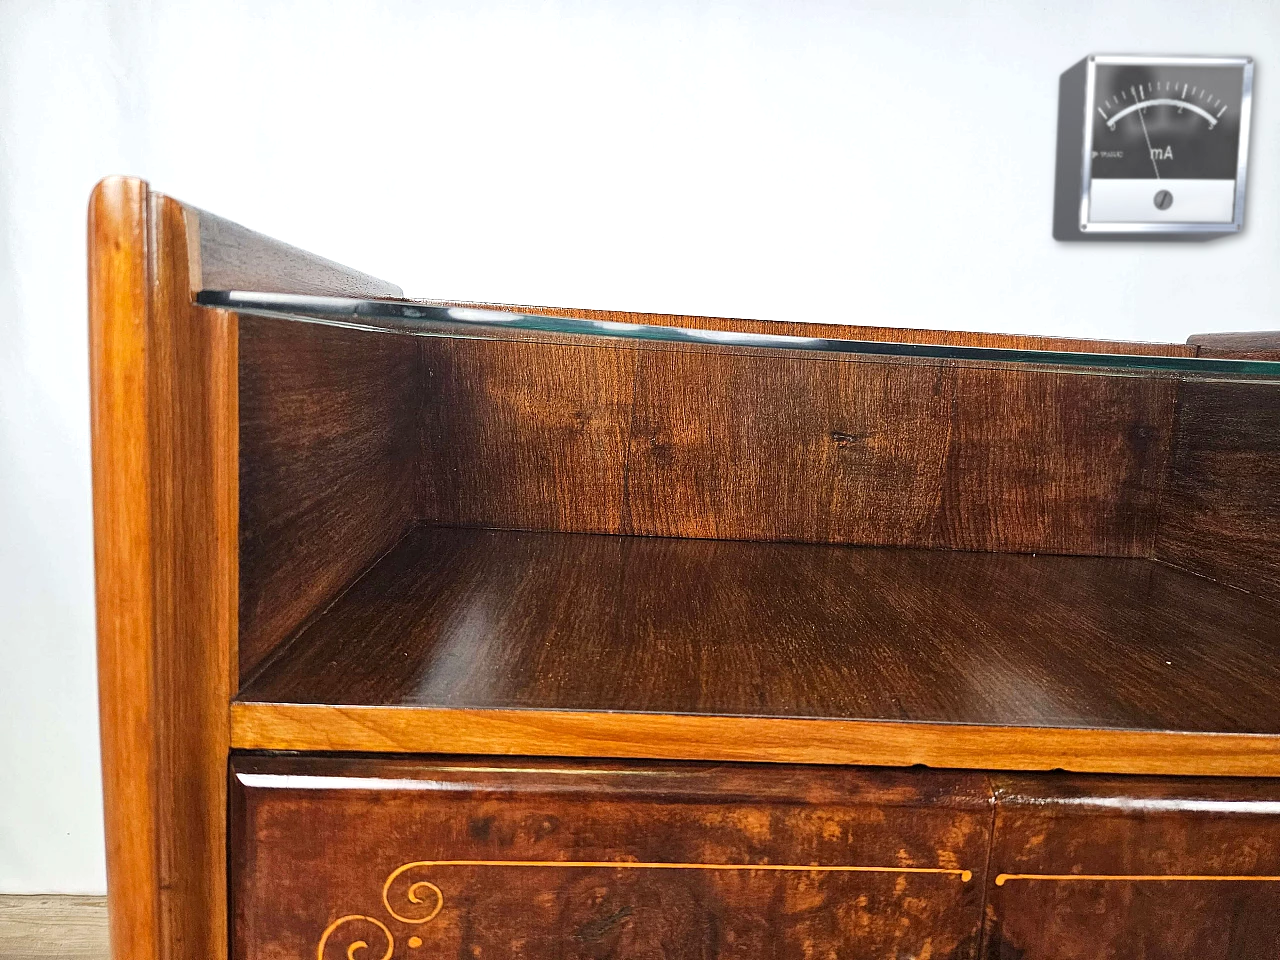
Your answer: 0.8 mA
